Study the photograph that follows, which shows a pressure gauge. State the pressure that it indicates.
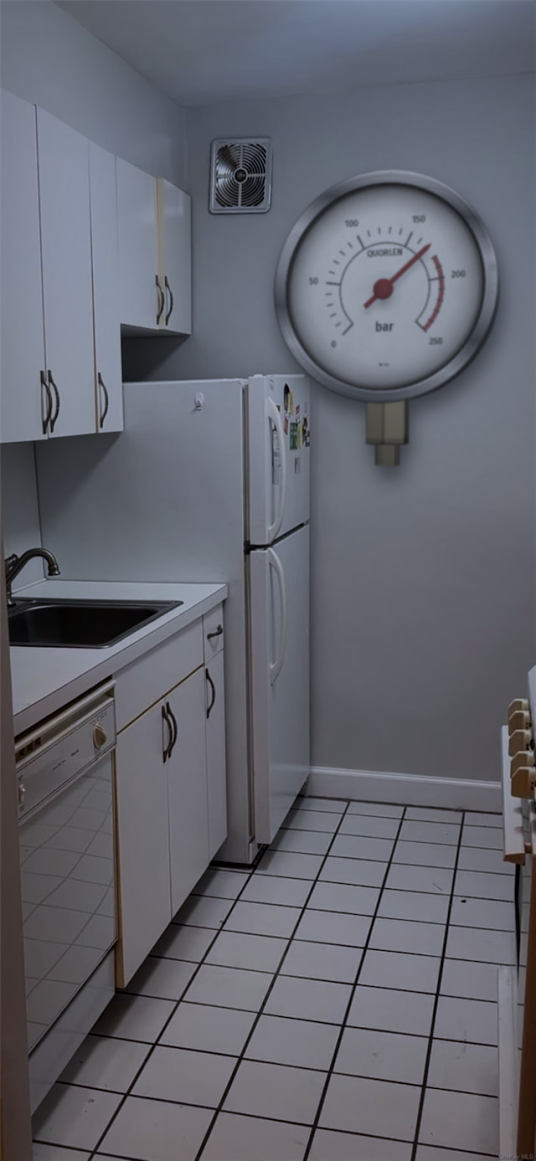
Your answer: 170 bar
